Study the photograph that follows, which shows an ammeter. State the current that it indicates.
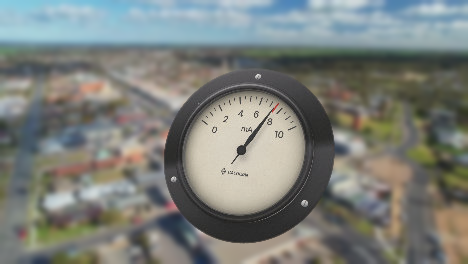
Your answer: 7.5 mA
